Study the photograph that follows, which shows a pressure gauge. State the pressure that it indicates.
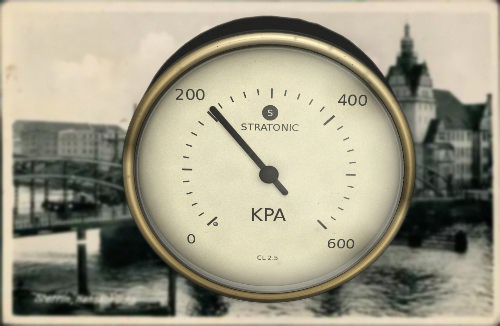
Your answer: 210 kPa
